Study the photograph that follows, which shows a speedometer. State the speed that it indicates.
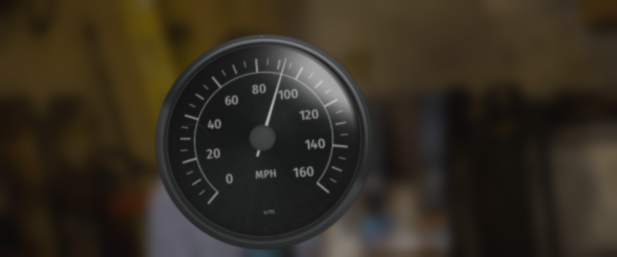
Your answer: 92.5 mph
